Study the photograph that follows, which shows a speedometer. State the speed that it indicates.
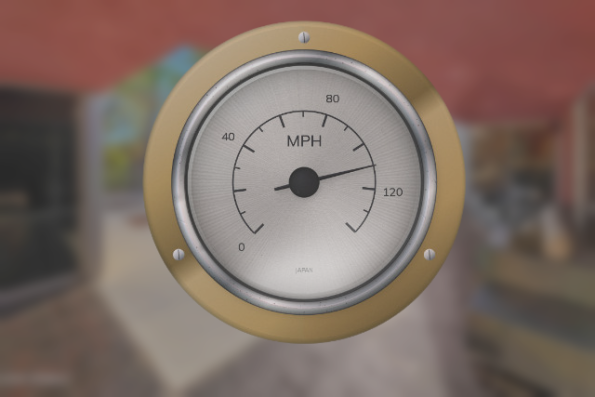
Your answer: 110 mph
